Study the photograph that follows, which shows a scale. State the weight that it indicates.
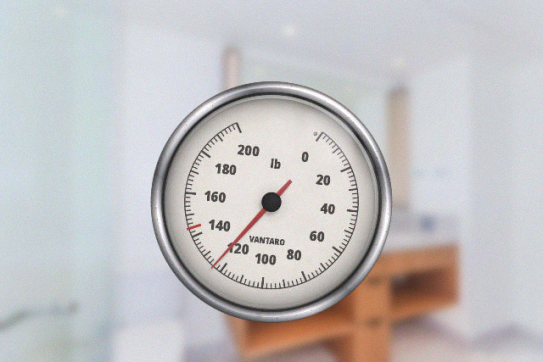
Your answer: 124 lb
